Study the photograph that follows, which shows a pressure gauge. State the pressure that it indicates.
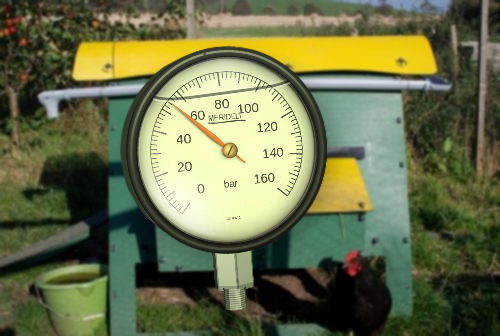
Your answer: 54 bar
